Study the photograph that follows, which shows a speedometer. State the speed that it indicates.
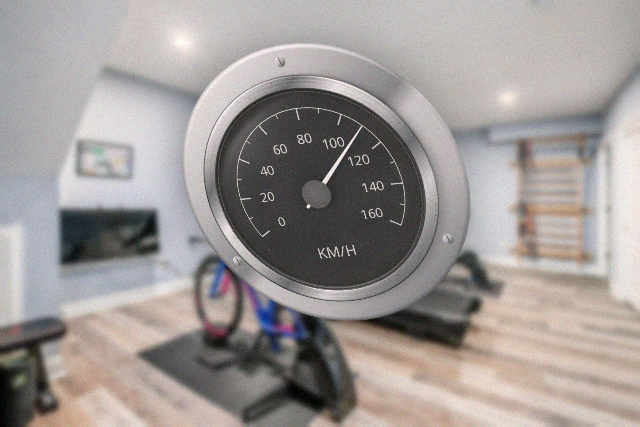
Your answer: 110 km/h
